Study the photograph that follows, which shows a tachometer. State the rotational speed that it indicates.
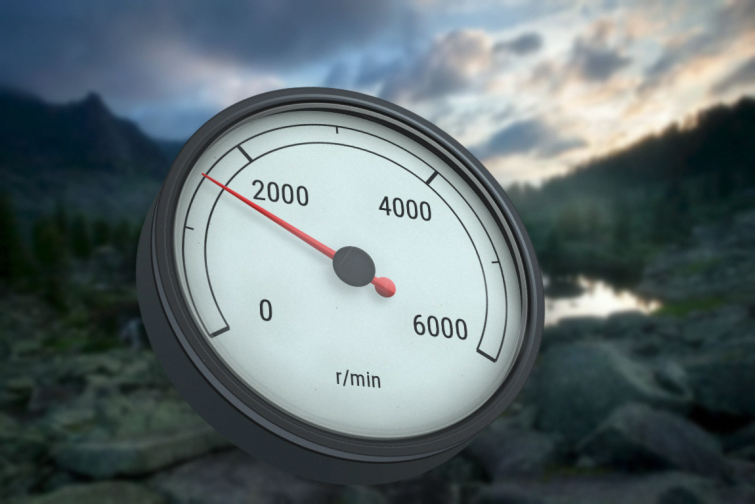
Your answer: 1500 rpm
